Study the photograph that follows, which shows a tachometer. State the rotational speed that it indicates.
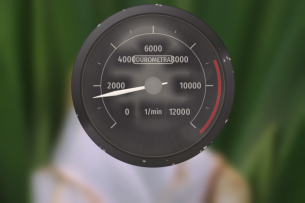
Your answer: 1500 rpm
